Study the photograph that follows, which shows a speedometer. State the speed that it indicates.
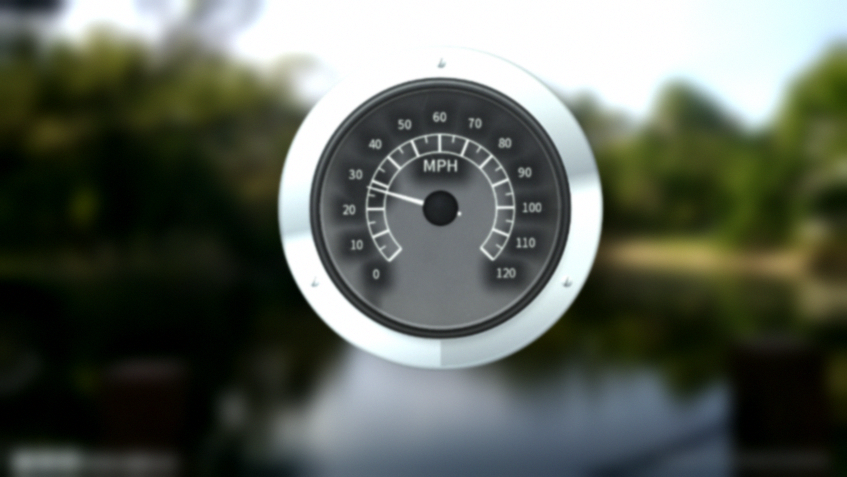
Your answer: 27.5 mph
